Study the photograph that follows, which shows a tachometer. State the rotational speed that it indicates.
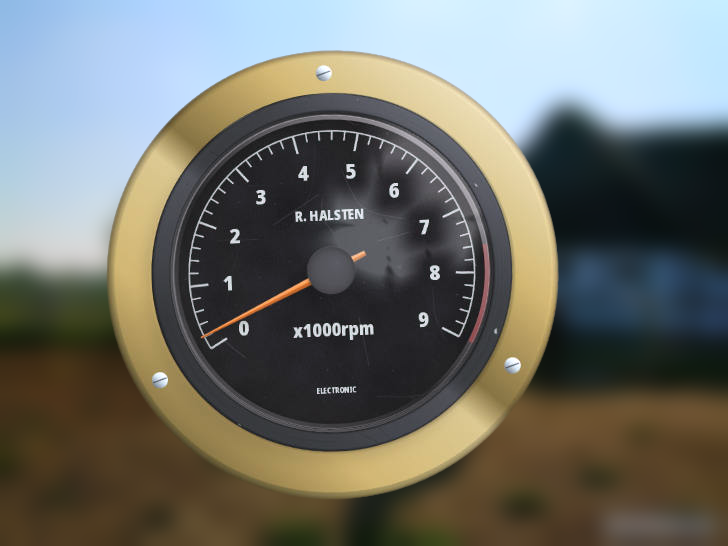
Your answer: 200 rpm
